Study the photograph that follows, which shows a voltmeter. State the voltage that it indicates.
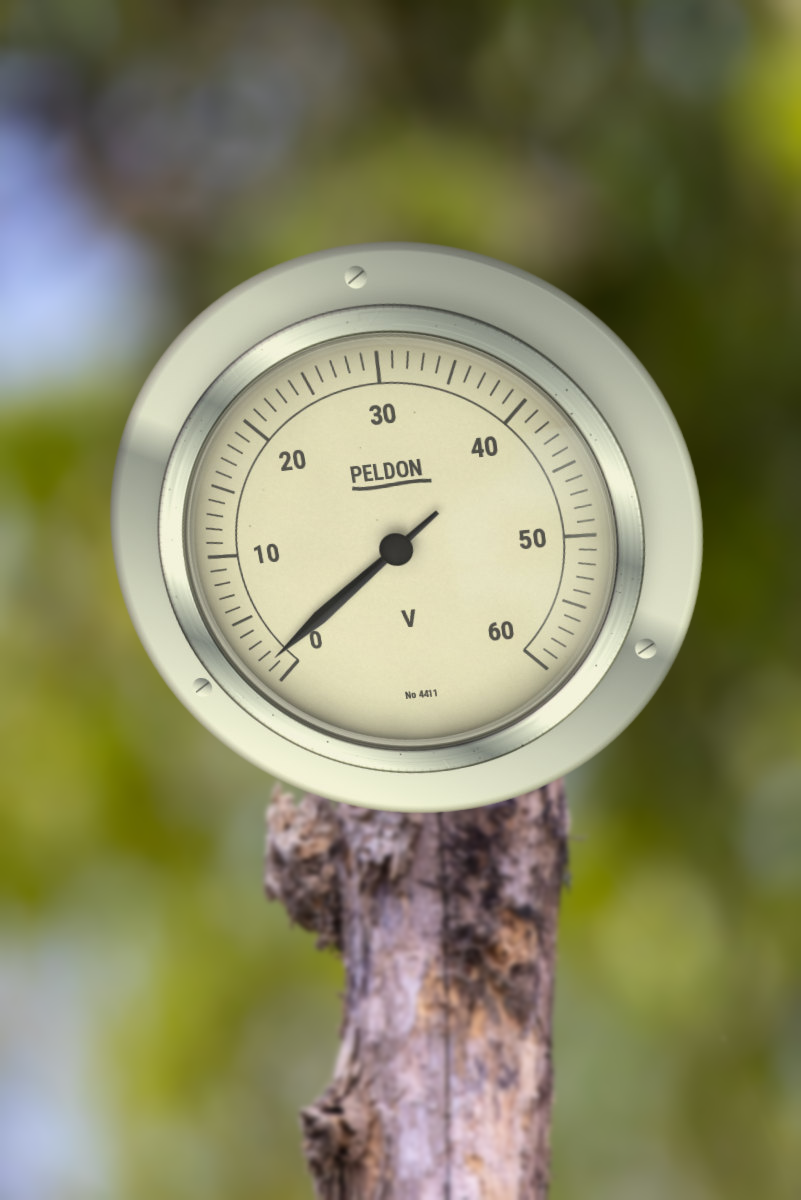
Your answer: 1.5 V
